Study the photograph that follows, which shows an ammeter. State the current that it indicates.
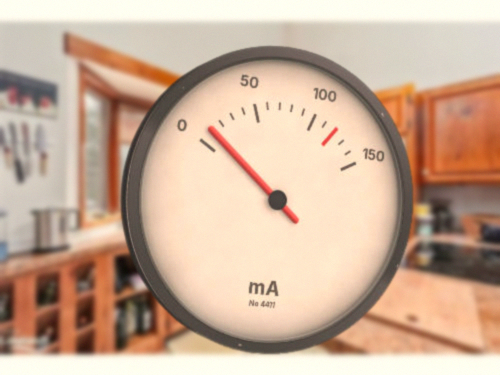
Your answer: 10 mA
